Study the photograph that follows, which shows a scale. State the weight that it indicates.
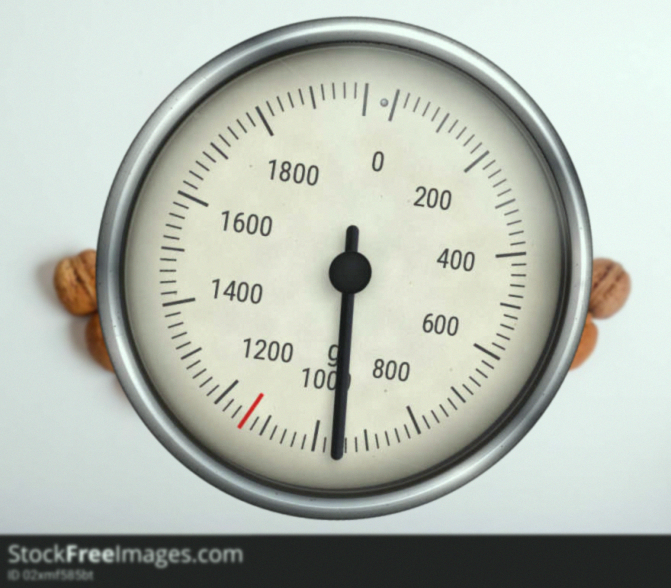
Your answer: 960 g
